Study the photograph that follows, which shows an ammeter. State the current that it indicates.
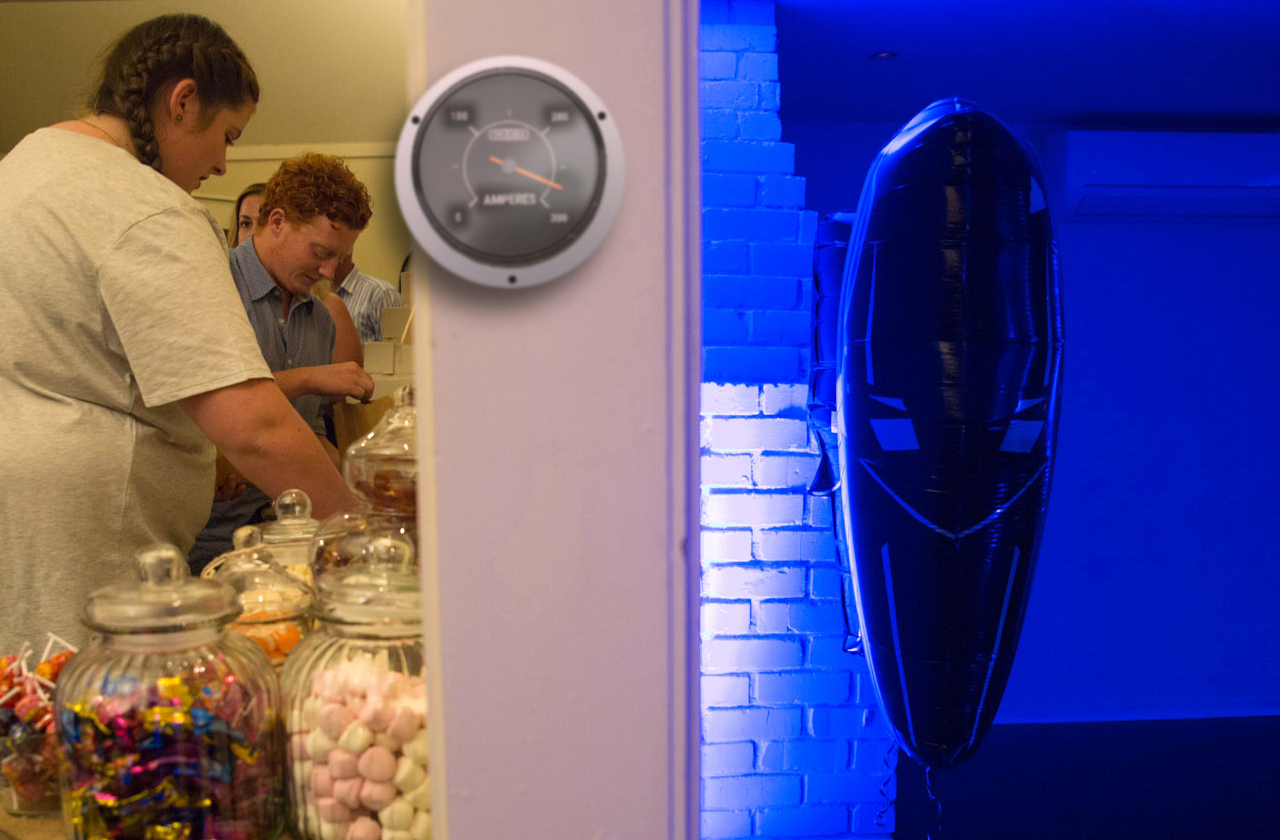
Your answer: 275 A
